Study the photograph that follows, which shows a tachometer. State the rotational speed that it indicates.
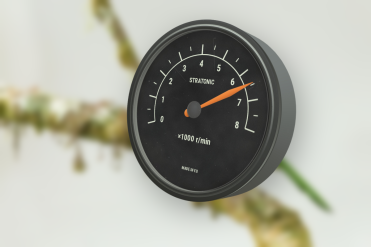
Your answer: 6500 rpm
